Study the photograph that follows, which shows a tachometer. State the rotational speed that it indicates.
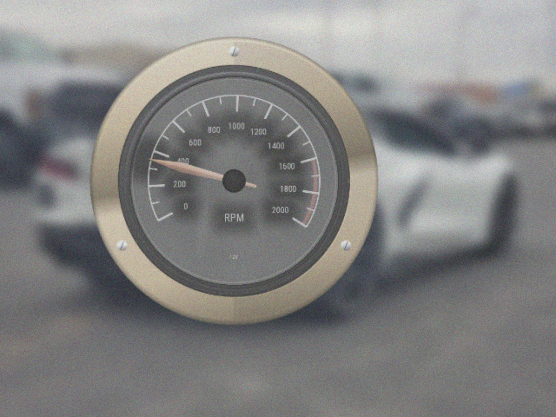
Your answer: 350 rpm
